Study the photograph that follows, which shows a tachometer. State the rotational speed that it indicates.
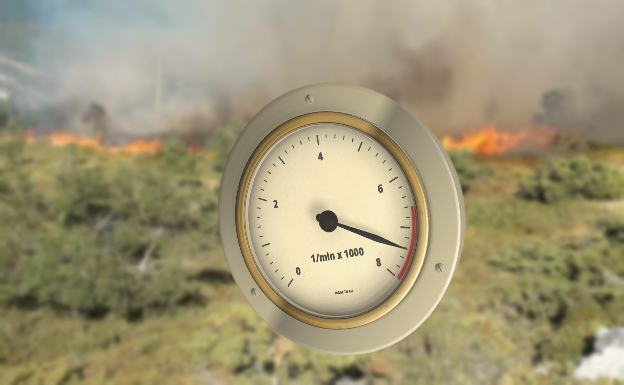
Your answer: 7400 rpm
